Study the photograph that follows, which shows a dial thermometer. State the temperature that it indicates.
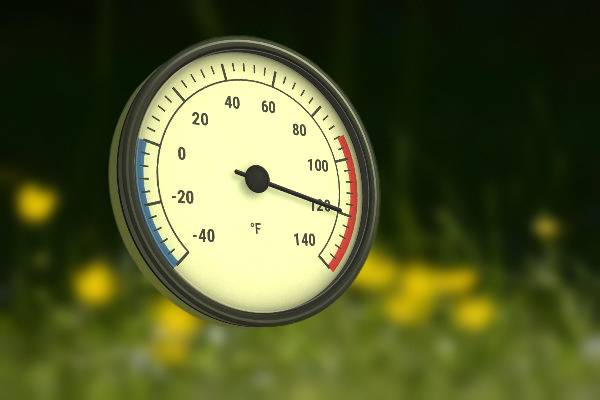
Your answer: 120 °F
